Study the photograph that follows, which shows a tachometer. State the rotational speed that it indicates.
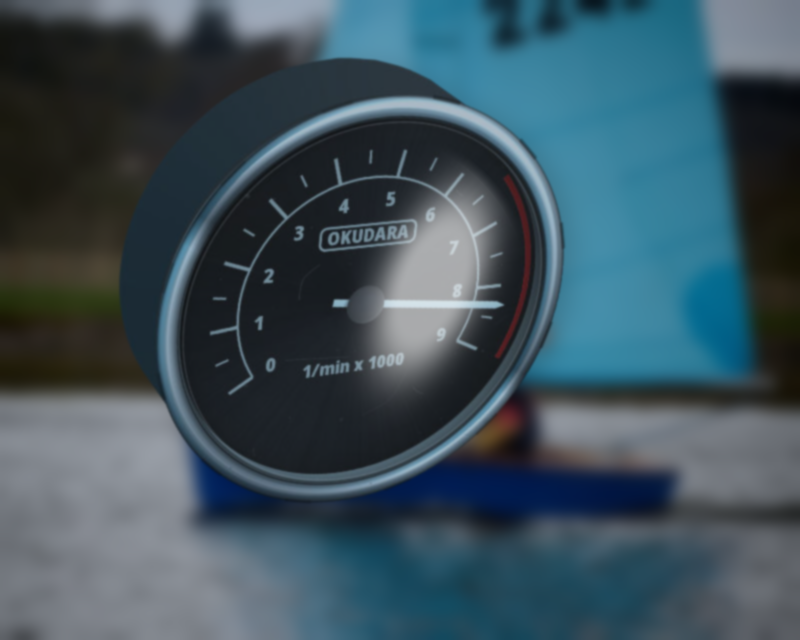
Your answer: 8250 rpm
